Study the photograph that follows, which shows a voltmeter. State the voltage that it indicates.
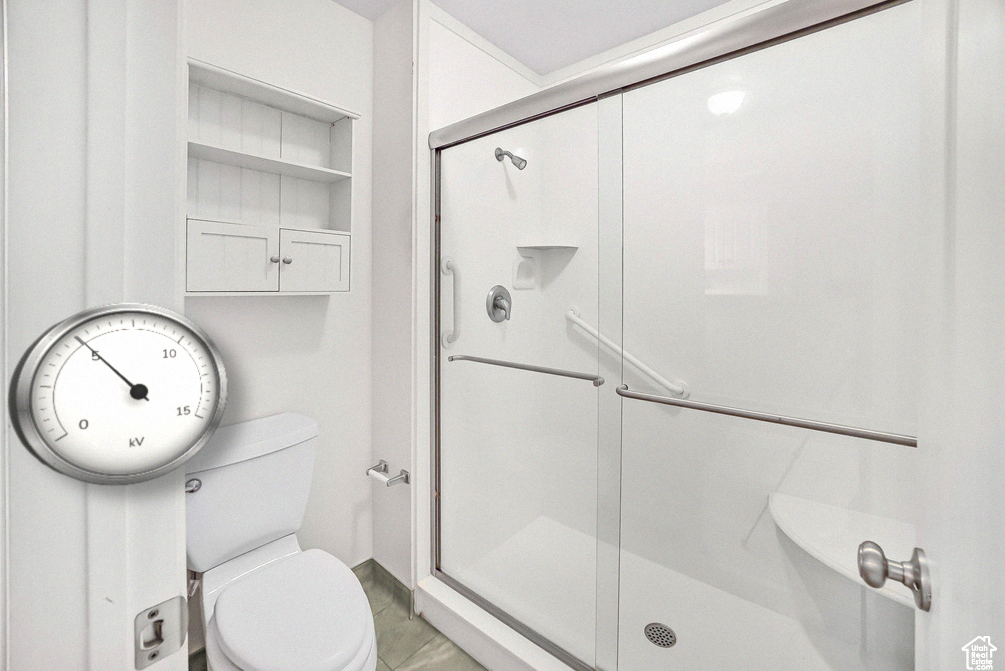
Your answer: 5 kV
